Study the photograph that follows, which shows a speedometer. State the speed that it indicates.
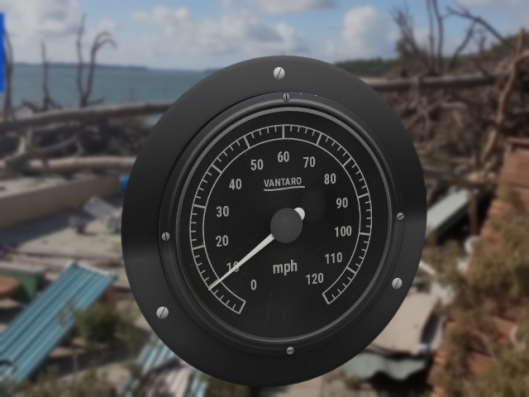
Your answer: 10 mph
